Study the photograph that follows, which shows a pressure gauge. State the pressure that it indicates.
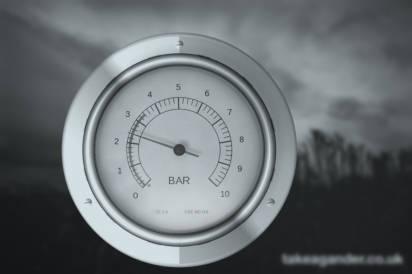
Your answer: 2.4 bar
